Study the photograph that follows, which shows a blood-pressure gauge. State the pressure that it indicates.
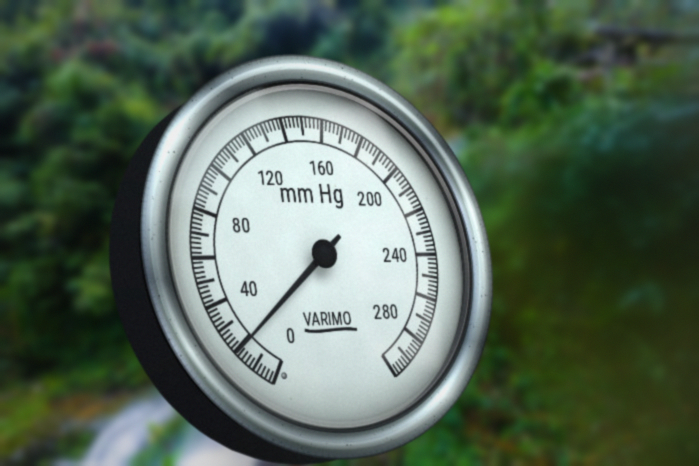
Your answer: 20 mmHg
